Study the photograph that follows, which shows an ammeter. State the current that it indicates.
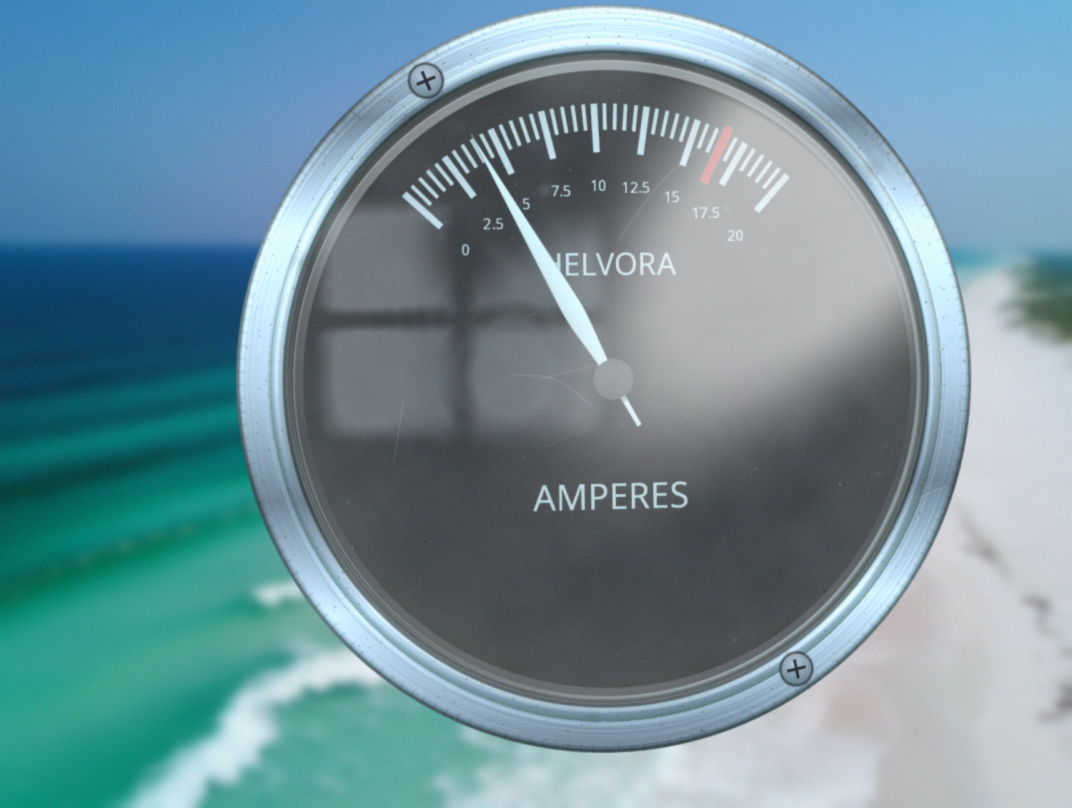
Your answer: 4 A
